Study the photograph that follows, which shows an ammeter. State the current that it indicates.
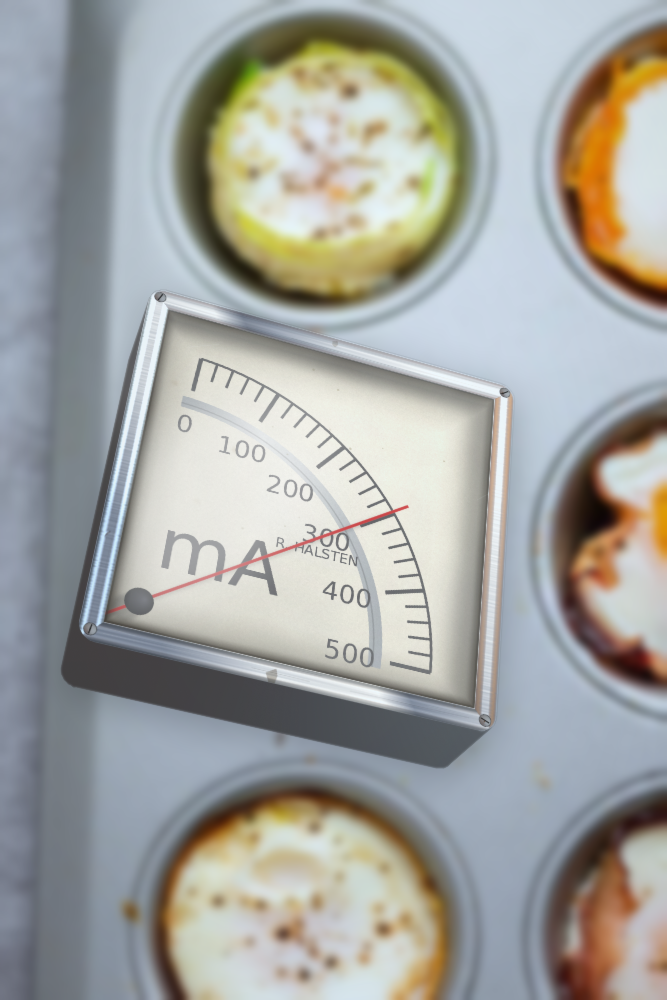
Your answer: 300 mA
